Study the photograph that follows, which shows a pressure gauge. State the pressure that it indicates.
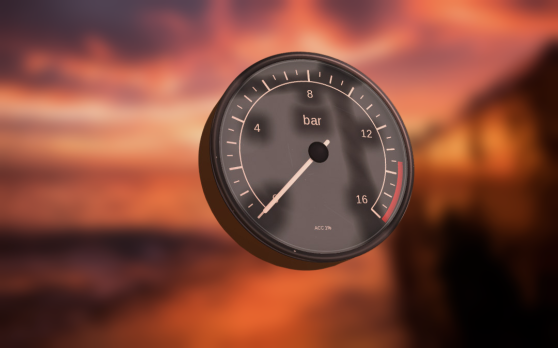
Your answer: 0 bar
